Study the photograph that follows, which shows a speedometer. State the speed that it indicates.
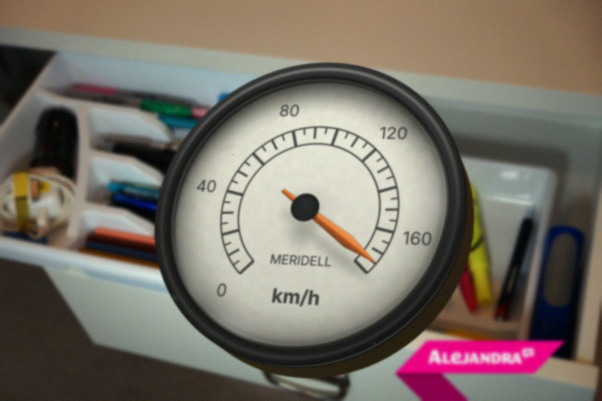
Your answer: 175 km/h
